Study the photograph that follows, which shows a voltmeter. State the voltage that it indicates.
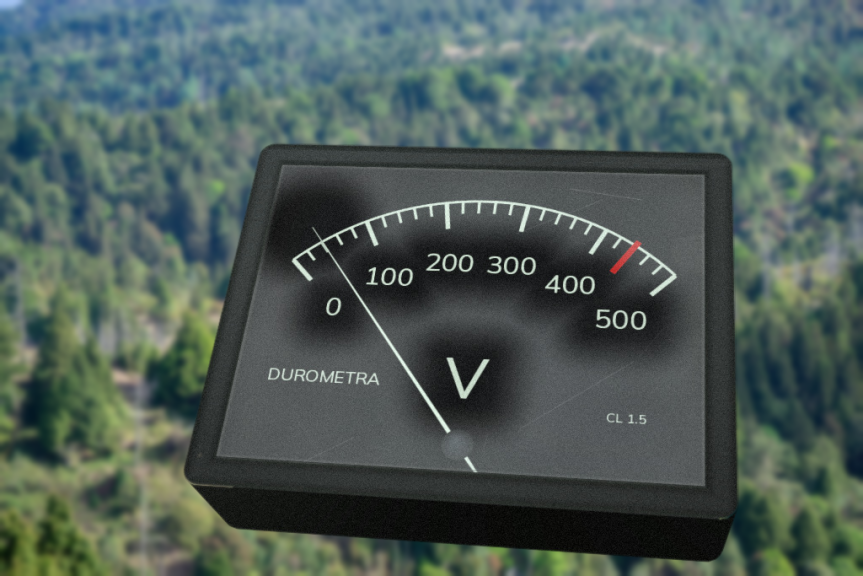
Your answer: 40 V
